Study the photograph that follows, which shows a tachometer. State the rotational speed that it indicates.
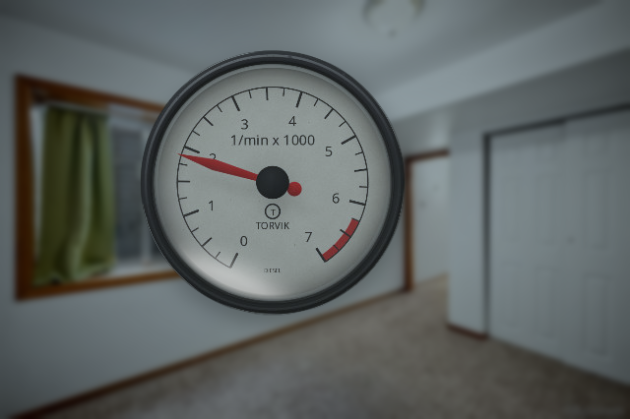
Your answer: 1875 rpm
